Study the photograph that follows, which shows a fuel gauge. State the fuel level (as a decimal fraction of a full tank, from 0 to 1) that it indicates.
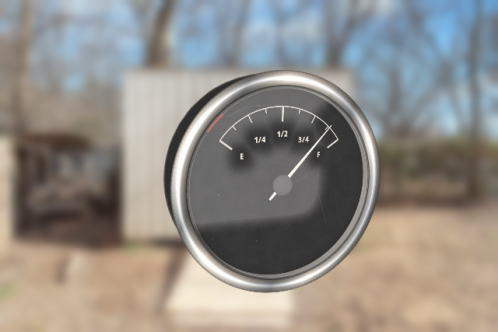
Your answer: 0.875
